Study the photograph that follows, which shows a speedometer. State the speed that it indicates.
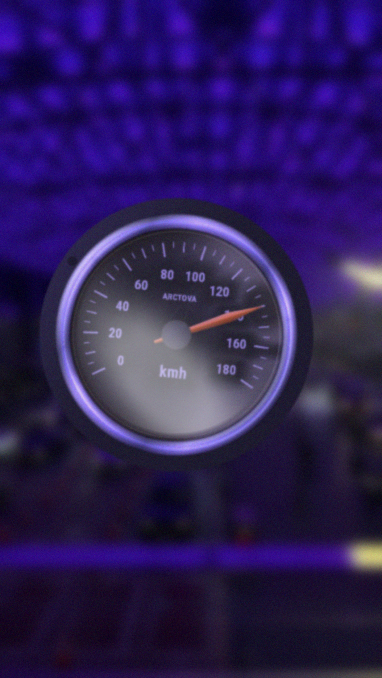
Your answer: 140 km/h
